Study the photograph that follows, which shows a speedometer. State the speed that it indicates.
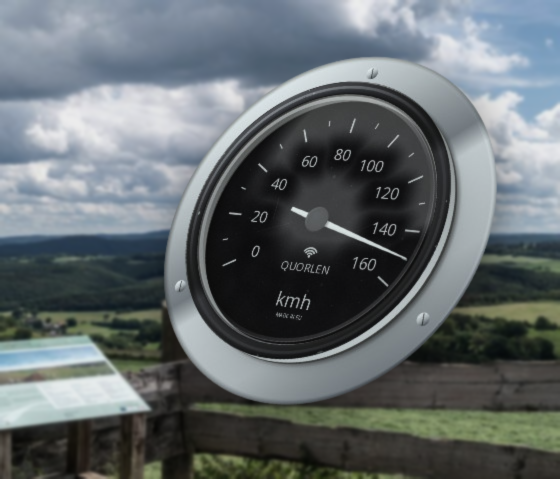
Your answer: 150 km/h
